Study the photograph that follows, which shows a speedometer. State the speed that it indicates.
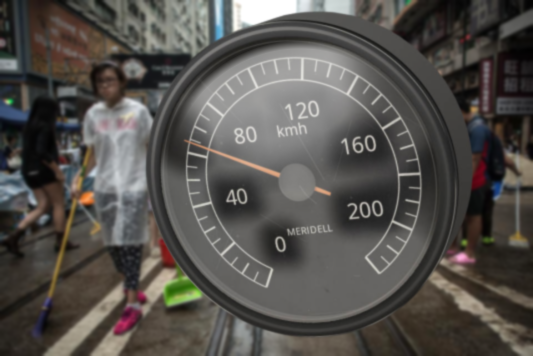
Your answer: 65 km/h
